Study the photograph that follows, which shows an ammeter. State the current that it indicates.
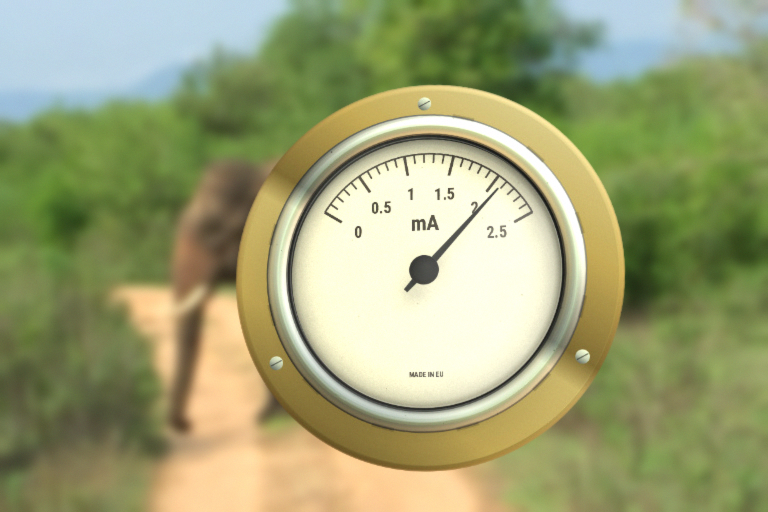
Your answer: 2.1 mA
